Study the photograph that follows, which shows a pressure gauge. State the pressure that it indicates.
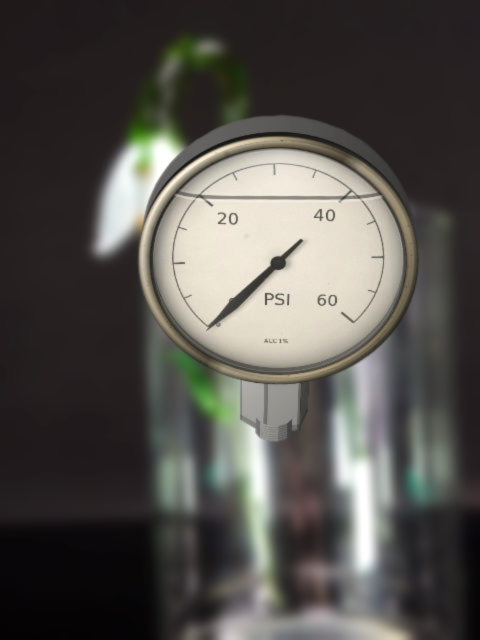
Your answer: 0 psi
